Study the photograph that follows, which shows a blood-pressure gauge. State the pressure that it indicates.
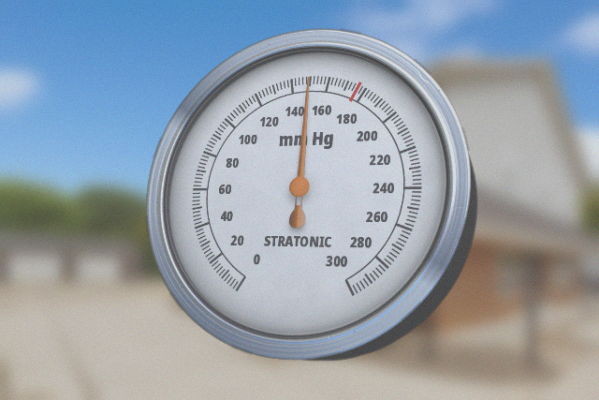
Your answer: 150 mmHg
